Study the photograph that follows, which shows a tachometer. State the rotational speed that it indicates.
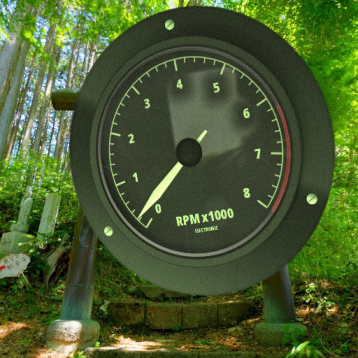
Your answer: 200 rpm
